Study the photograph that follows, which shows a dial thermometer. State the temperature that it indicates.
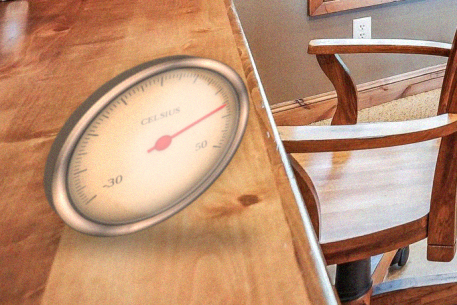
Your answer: 35 °C
